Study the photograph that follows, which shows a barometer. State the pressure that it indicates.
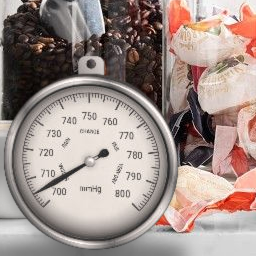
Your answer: 705 mmHg
